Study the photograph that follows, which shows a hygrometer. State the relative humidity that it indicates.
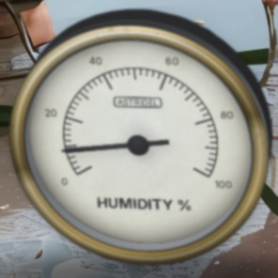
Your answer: 10 %
